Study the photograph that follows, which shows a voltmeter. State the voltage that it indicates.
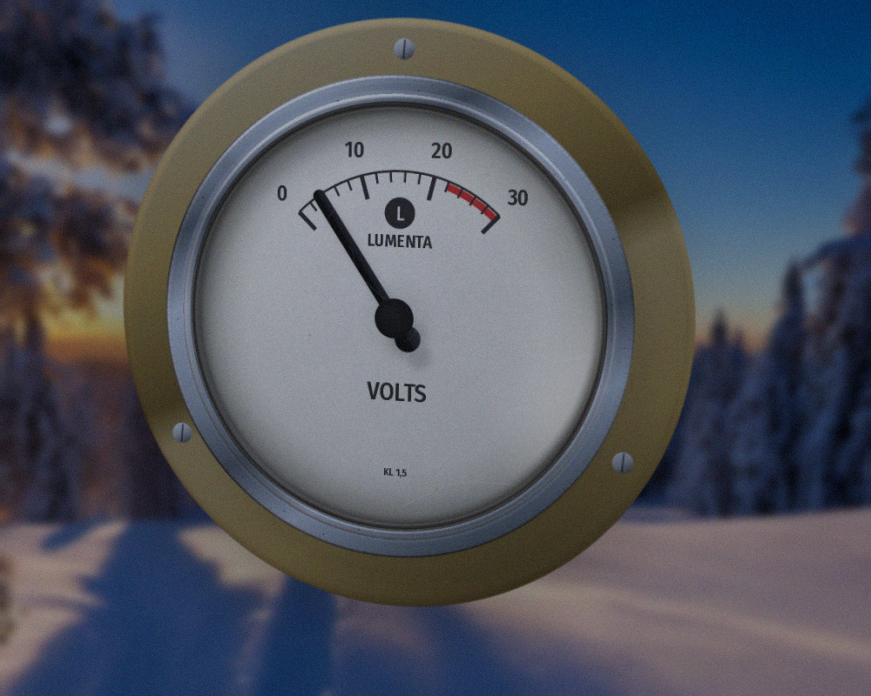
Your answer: 4 V
